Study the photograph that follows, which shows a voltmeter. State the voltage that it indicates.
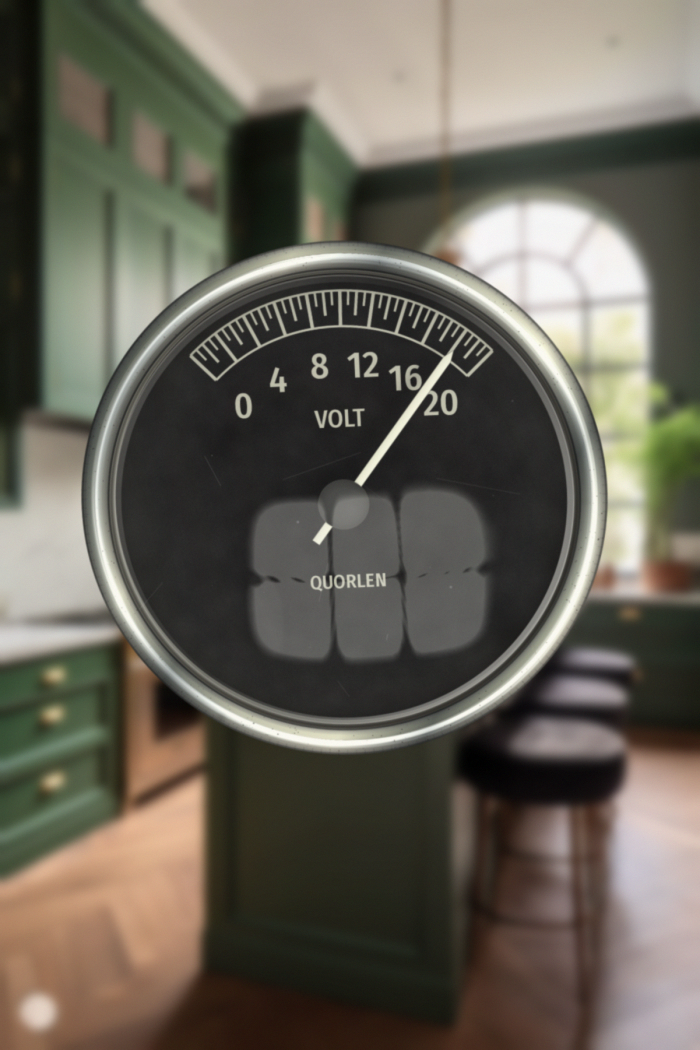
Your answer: 18 V
